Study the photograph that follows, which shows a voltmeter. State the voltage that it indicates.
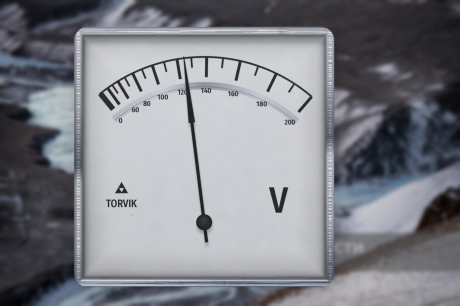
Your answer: 125 V
